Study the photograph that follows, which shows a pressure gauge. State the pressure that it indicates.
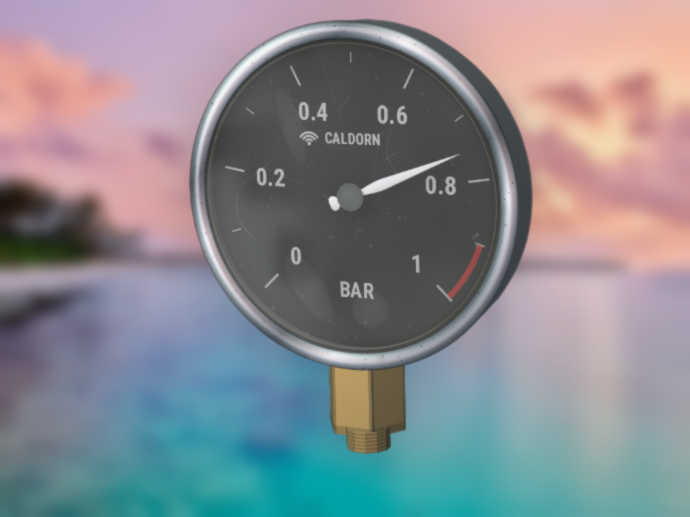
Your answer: 0.75 bar
